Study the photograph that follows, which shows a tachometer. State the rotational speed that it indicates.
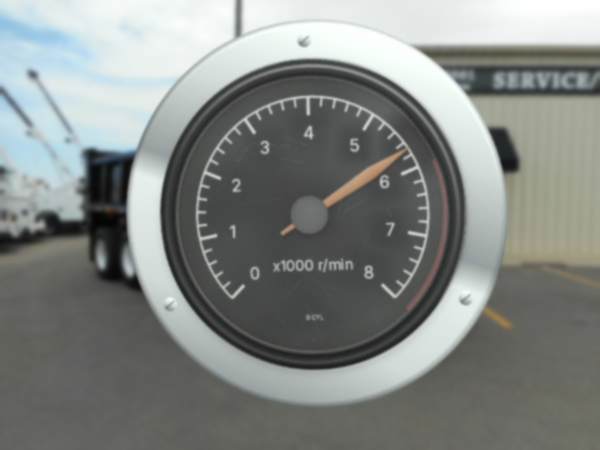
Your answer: 5700 rpm
